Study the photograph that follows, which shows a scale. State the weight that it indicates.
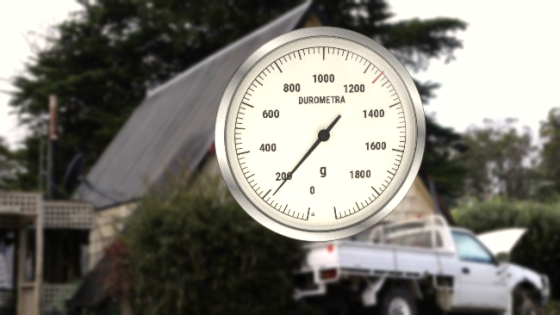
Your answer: 180 g
